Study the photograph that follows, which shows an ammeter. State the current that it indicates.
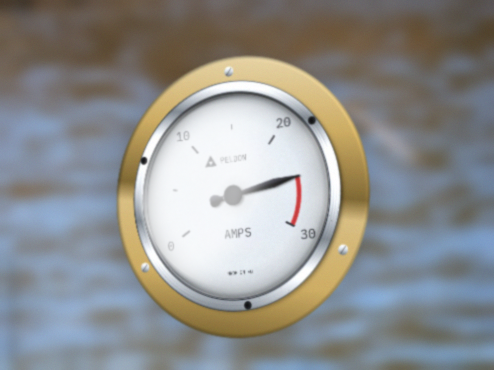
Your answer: 25 A
